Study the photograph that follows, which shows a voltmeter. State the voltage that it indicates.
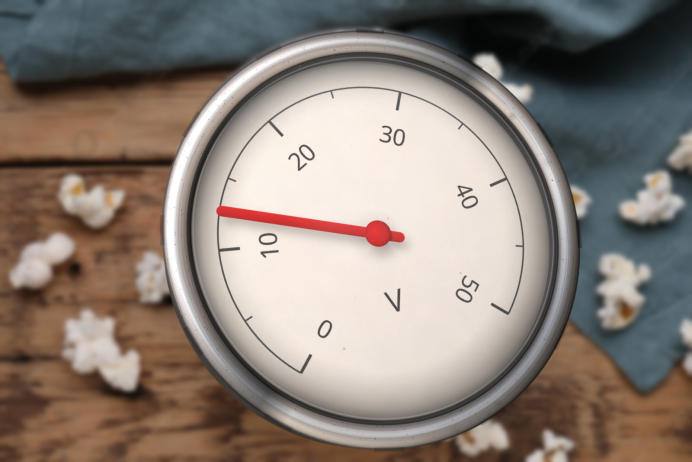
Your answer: 12.5 V
